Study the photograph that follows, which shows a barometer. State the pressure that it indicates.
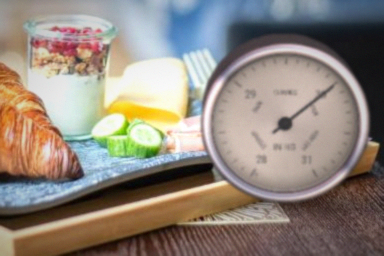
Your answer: 30 inHg
